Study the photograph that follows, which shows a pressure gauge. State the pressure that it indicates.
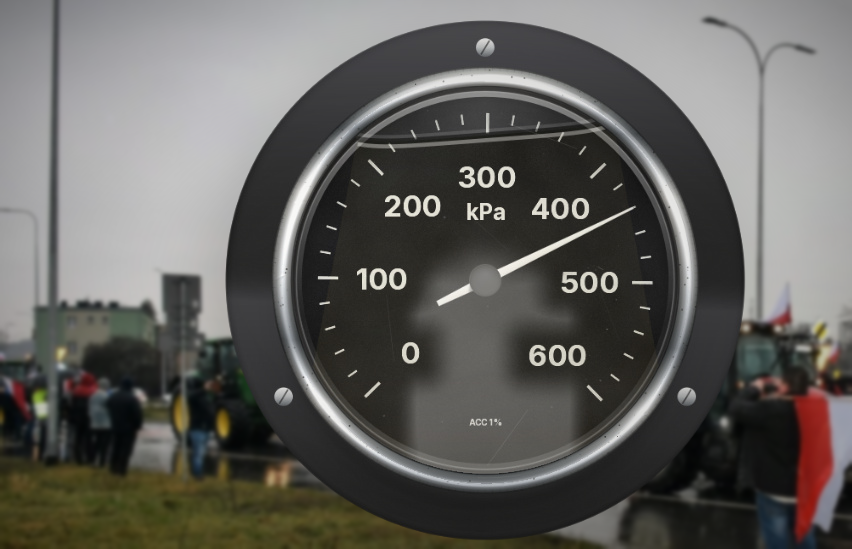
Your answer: 440 kPa
